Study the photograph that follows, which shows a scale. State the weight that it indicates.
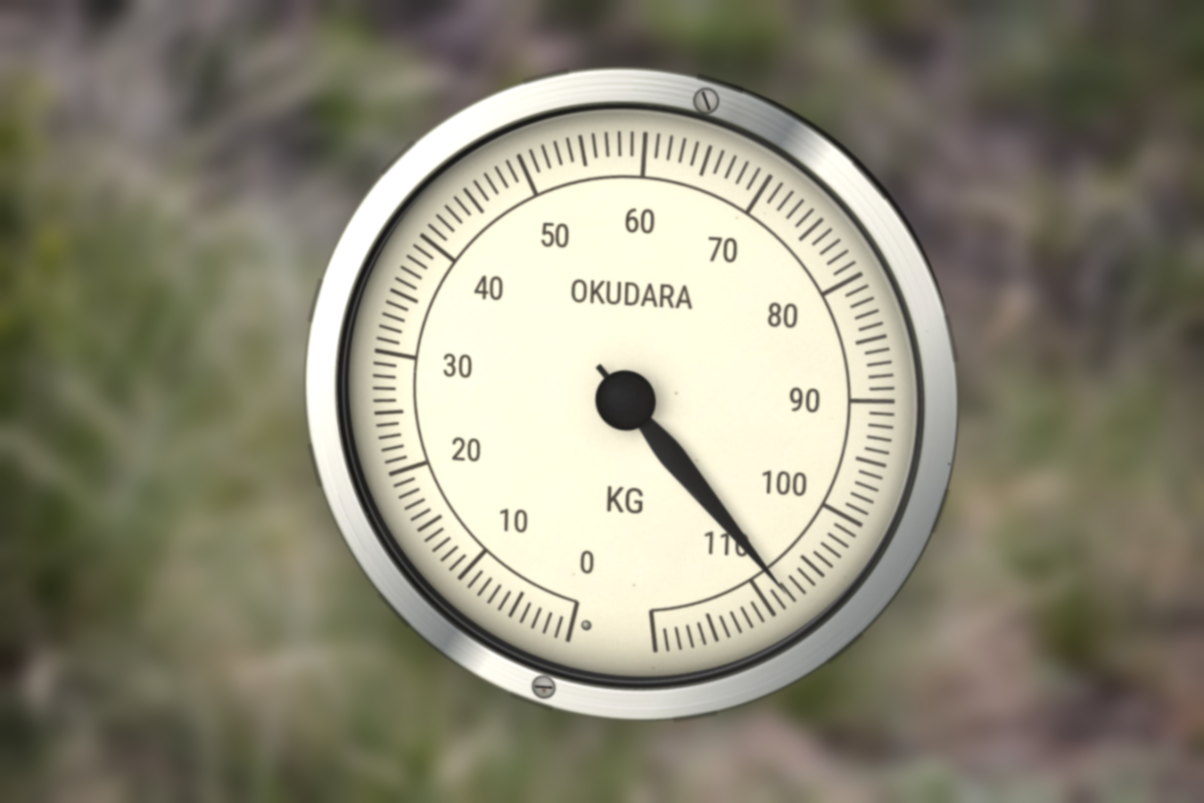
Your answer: 108 kg
